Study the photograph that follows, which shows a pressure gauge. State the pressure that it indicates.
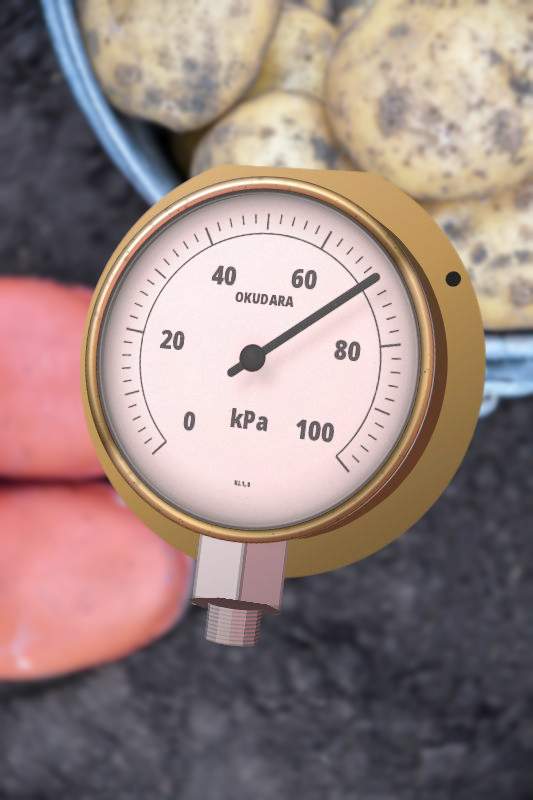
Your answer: 70 kPa
